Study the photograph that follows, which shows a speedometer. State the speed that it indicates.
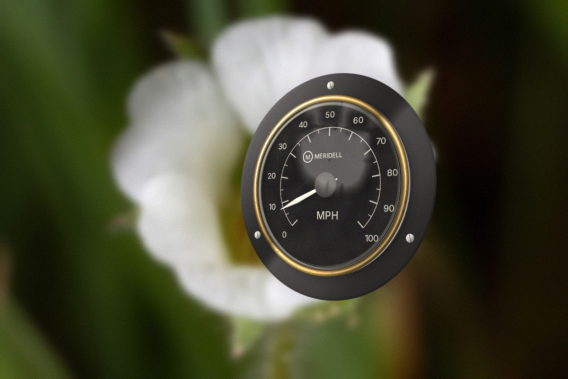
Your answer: 7.5 mph
